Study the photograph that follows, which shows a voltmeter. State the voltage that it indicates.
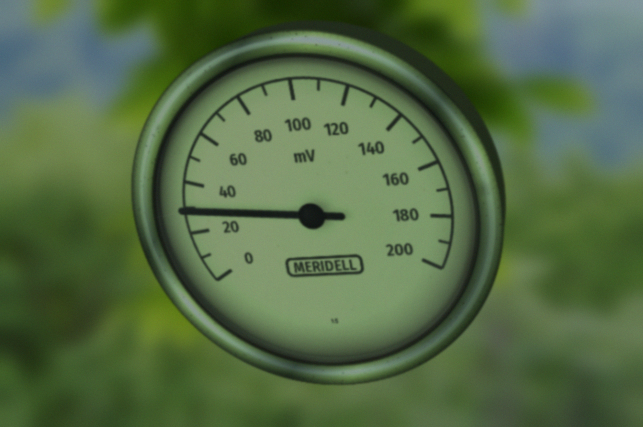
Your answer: 30 mV
